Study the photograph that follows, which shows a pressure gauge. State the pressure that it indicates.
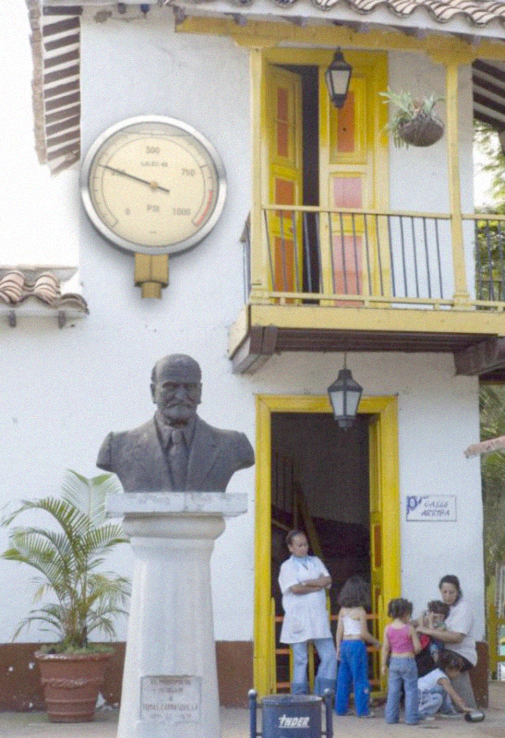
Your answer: 250 psi
